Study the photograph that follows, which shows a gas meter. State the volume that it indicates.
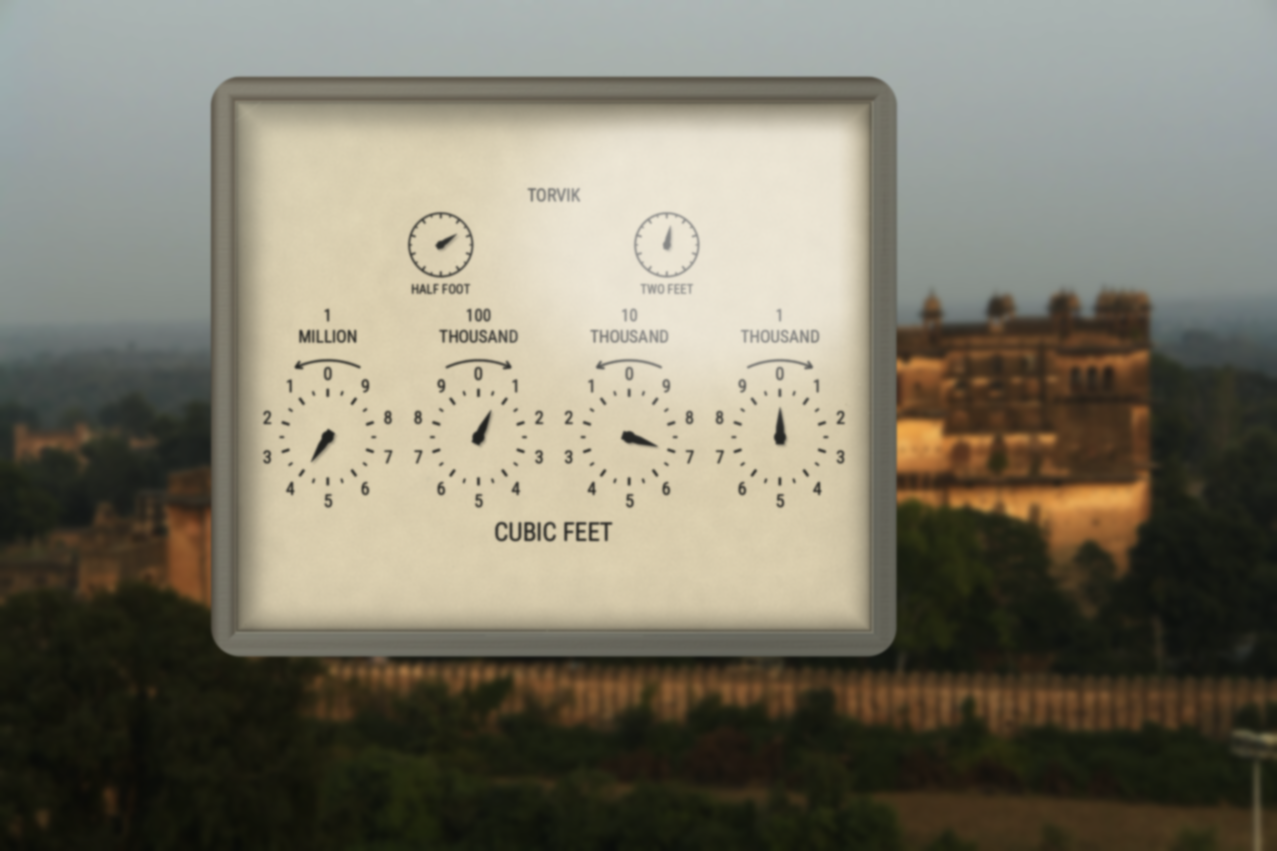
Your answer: 407000 ft³
